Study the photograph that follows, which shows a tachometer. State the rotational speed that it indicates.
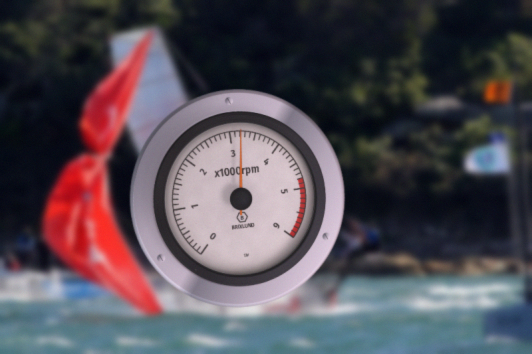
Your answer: 3200 rpm
